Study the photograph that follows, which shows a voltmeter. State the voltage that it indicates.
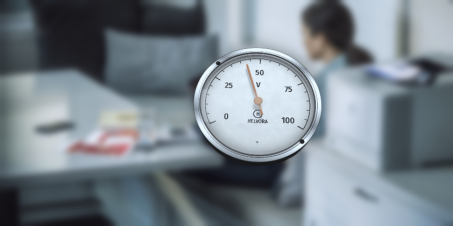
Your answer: 42.5 V
